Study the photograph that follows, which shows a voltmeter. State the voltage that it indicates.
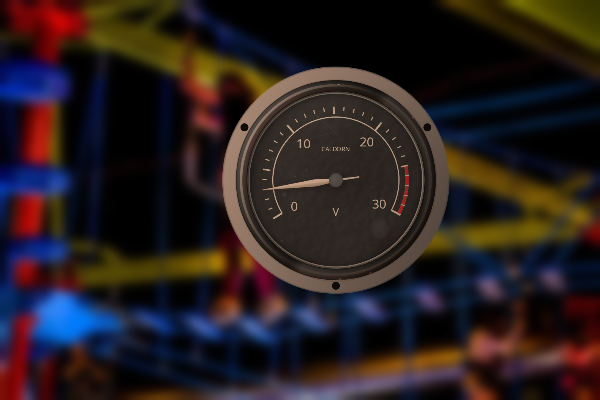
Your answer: 3 V
